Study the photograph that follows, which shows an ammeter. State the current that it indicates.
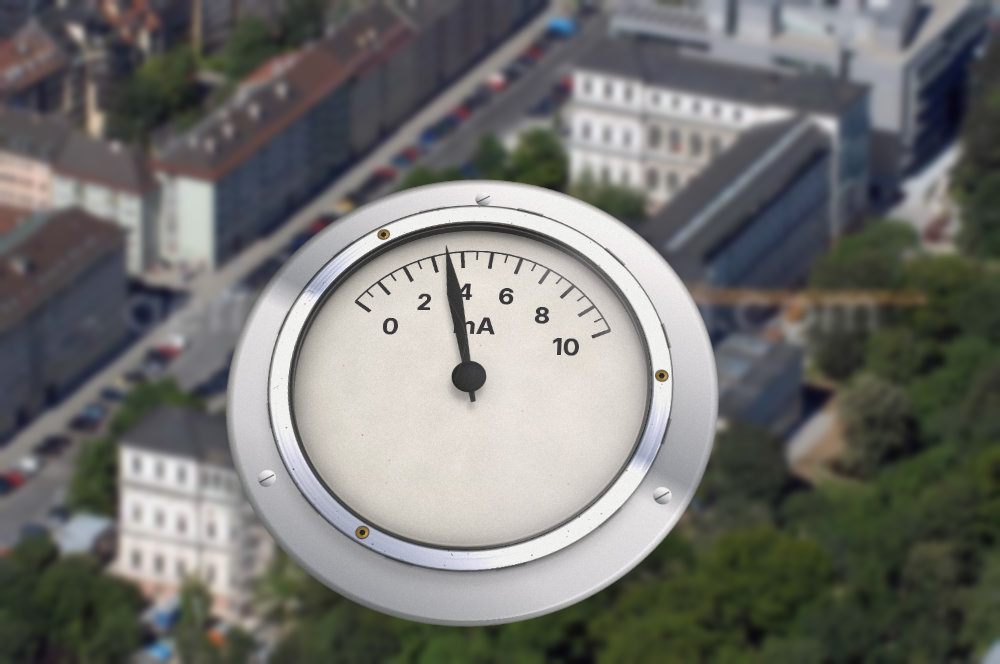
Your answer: 3.5 mA
